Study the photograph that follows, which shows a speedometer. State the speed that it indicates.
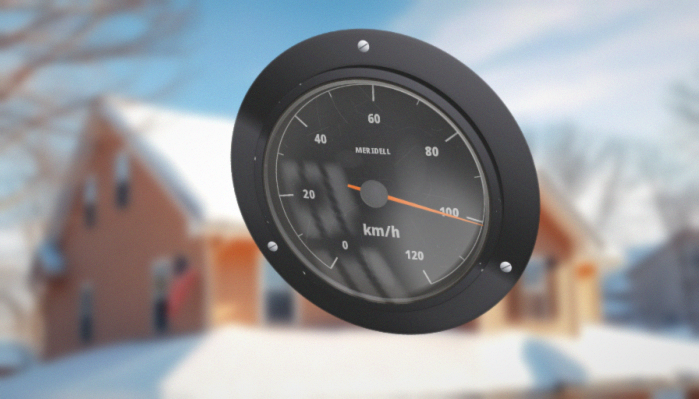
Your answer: 100 km/h
